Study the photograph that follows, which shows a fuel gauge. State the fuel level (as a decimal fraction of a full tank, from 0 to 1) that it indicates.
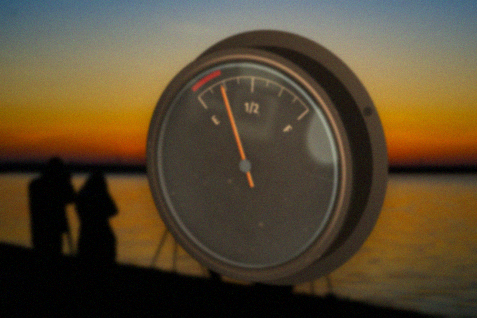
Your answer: 0.25
